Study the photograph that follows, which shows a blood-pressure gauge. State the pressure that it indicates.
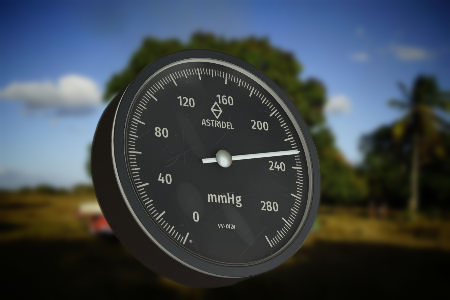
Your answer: 230 mmHg
